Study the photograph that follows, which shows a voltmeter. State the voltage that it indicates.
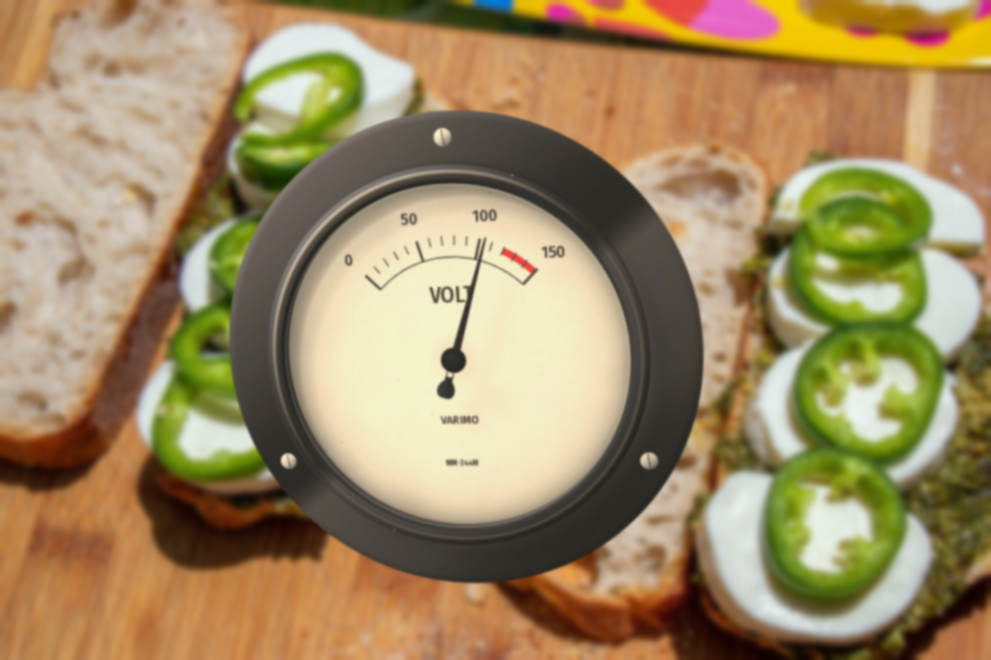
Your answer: 105 V
